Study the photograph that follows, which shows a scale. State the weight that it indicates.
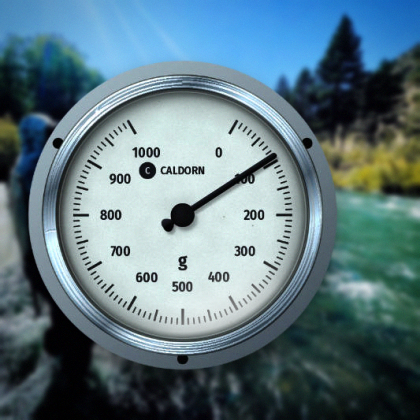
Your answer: 90 g
